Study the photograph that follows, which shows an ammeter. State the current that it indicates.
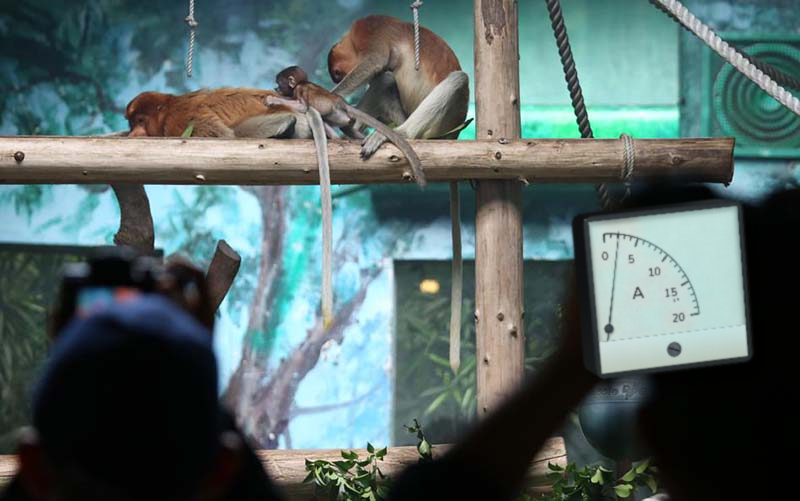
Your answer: 2 A
